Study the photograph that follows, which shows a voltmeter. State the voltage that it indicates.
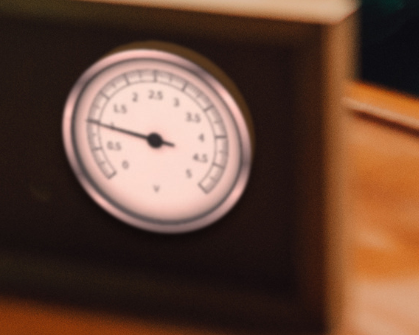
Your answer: 1 V
